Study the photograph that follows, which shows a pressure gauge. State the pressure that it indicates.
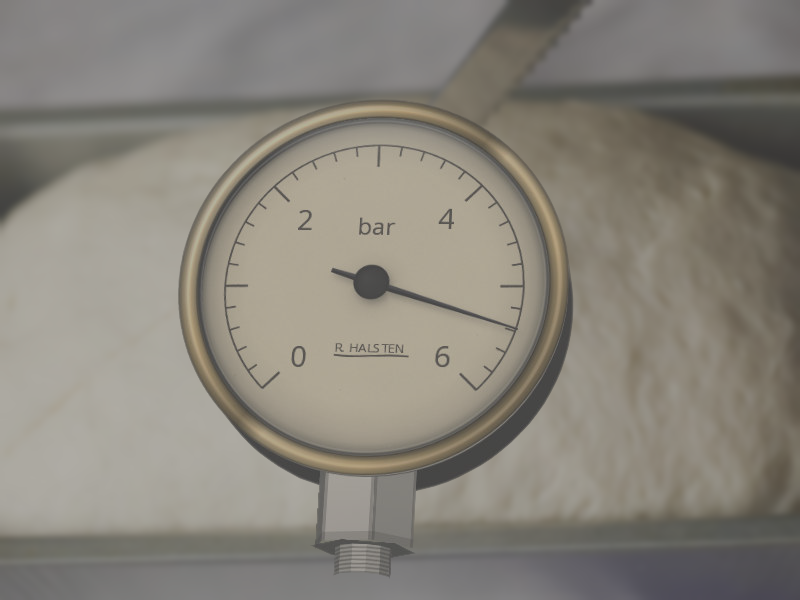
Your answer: 5.4 bar
